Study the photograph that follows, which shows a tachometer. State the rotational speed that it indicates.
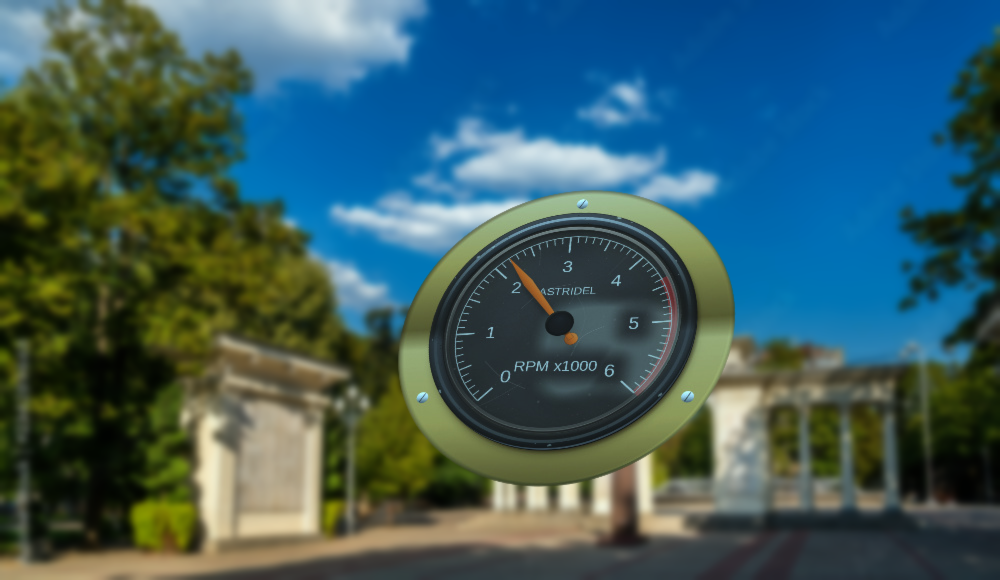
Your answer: 2200 rpm
